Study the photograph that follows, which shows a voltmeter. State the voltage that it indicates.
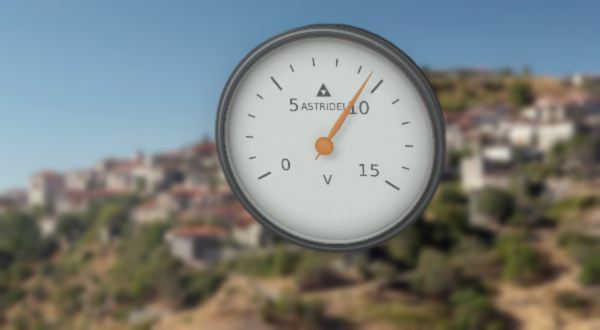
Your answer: 9.5 V
